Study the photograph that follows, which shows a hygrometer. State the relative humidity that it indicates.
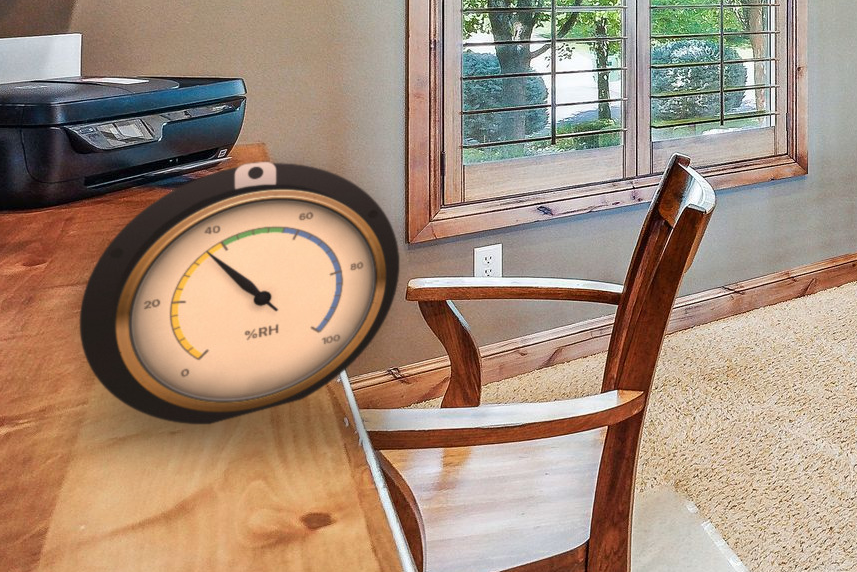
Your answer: 36 %
